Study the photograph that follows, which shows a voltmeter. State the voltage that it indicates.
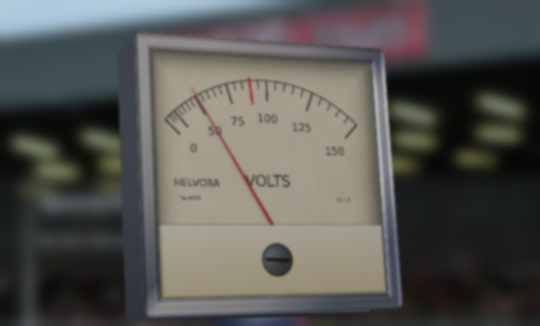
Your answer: 50 V
